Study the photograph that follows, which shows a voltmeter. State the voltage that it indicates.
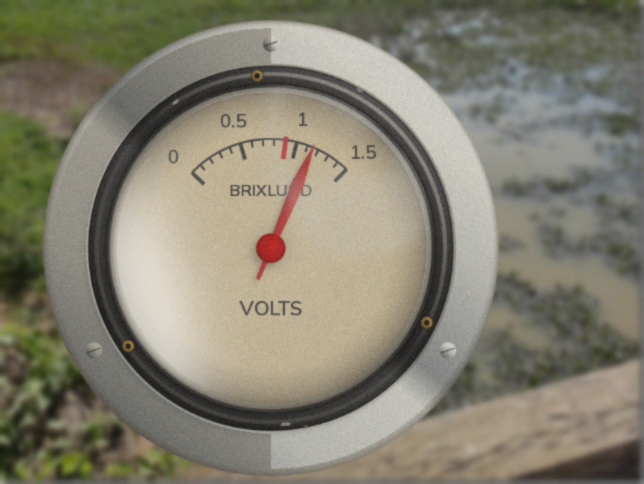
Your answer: 1.15 V
